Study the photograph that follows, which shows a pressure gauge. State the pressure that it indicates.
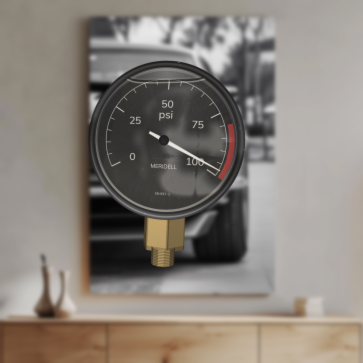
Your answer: 97.5 psi
